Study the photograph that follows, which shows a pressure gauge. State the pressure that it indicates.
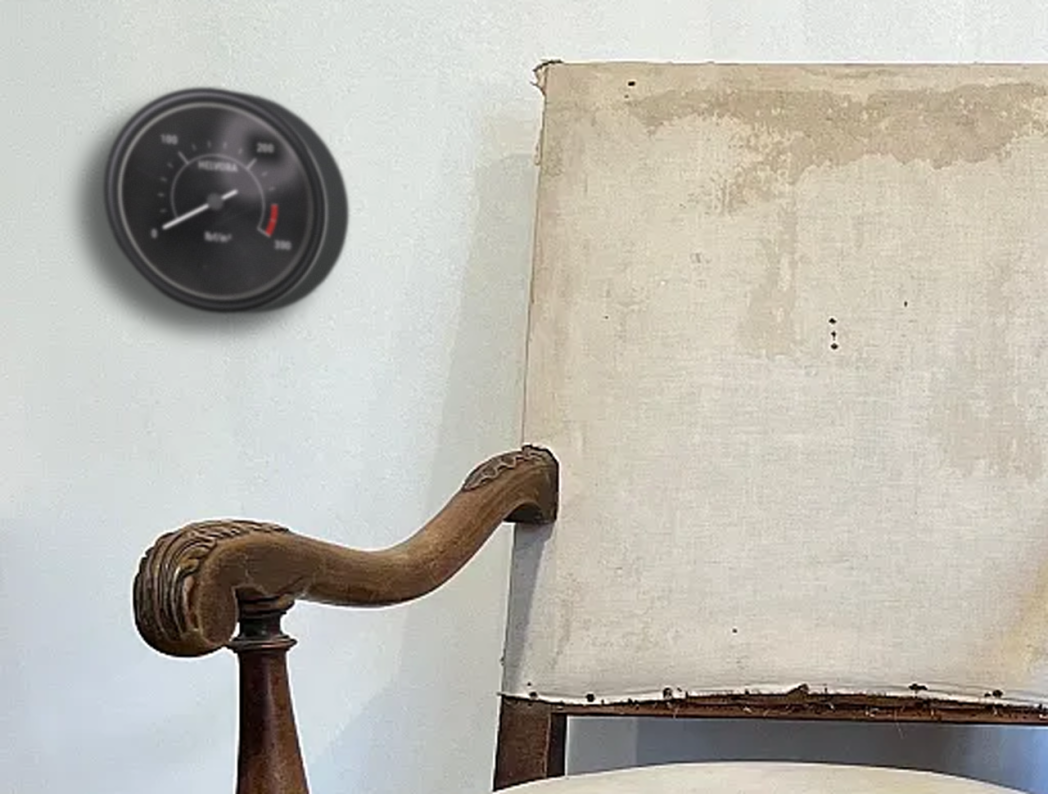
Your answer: 0 psi
